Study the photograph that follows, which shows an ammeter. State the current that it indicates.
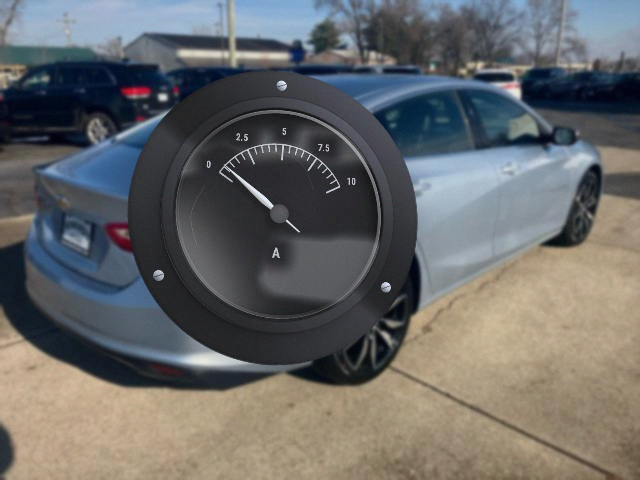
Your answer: 0.5 A
